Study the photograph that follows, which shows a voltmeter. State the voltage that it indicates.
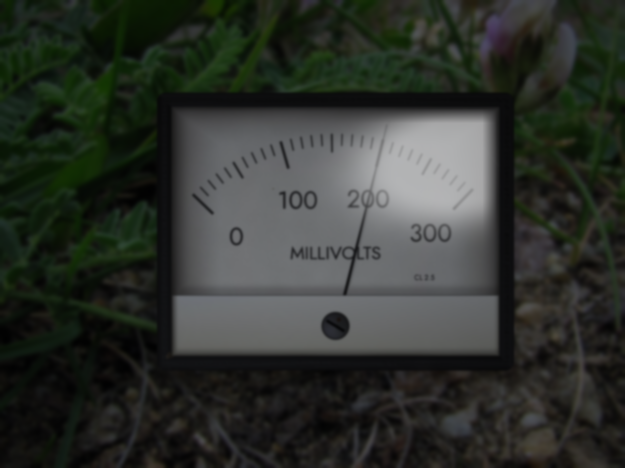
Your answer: 200 mV
